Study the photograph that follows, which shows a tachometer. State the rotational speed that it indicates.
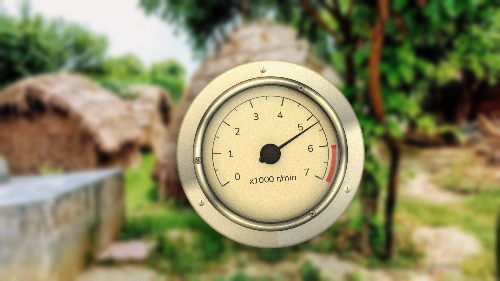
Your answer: 5250 rpm
